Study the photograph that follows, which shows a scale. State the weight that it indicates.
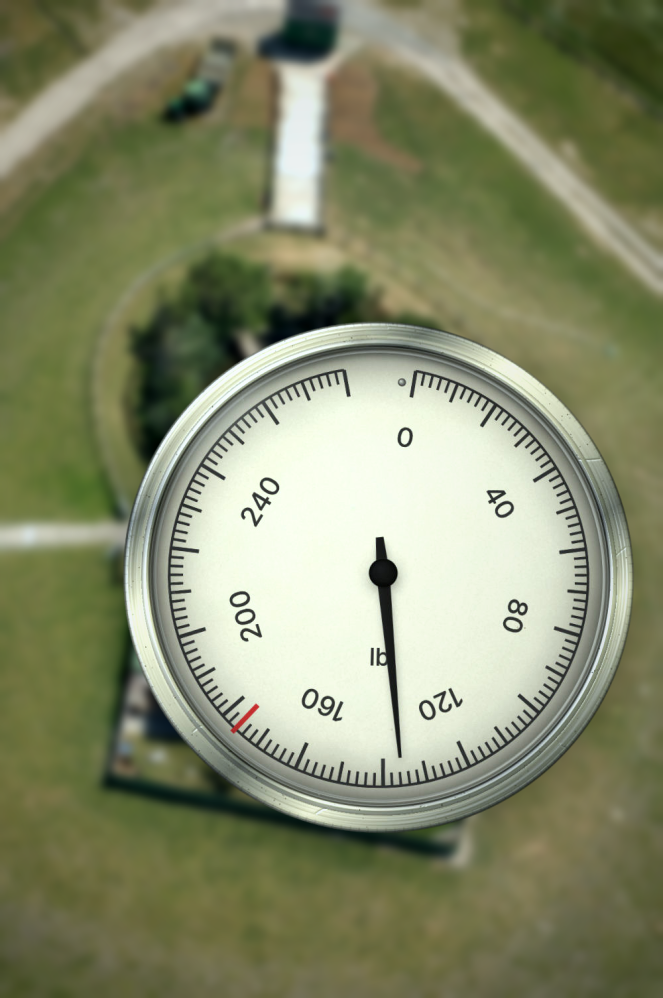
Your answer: 136 lb
